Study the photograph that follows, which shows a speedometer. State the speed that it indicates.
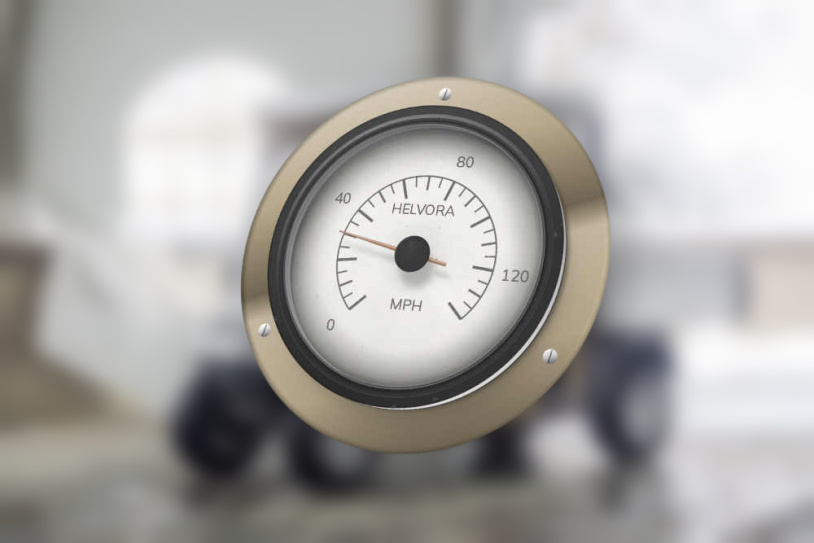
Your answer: 30 mph
